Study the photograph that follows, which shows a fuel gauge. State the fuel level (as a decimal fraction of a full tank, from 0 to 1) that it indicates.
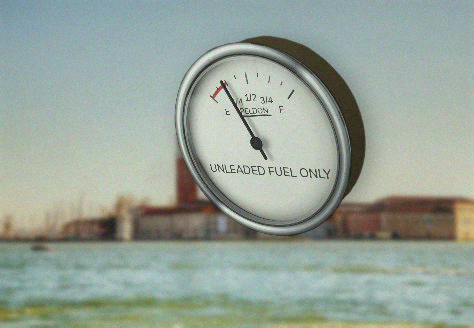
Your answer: 0.25
